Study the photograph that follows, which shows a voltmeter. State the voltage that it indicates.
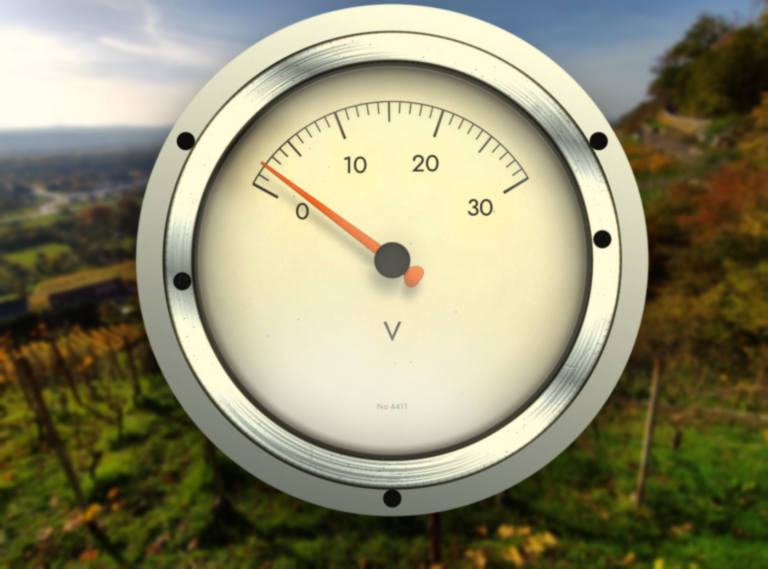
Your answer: 2 V
